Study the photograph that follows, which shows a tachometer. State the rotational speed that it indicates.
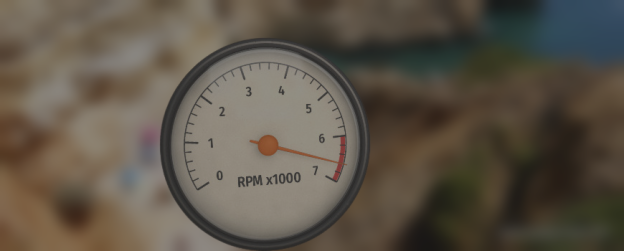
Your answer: 6600 rpm
